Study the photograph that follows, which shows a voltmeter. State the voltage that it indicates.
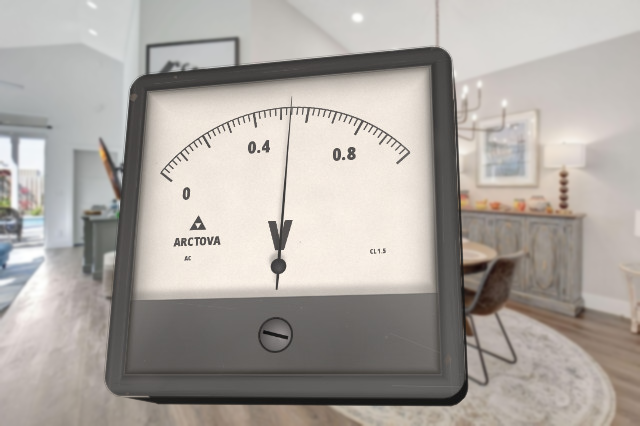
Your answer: 0.54 V
